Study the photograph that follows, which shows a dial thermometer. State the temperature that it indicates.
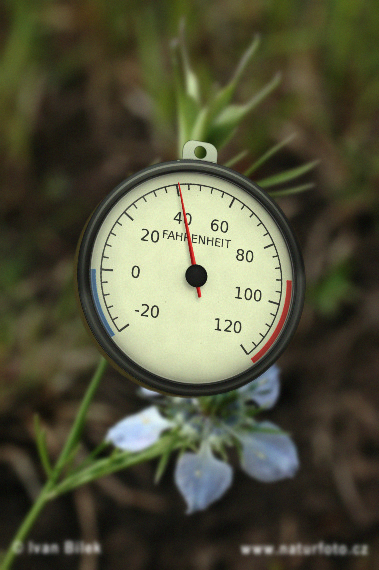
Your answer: 40 °F
